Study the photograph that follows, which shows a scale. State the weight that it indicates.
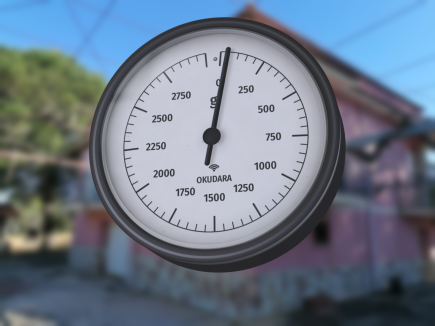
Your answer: 50 g
